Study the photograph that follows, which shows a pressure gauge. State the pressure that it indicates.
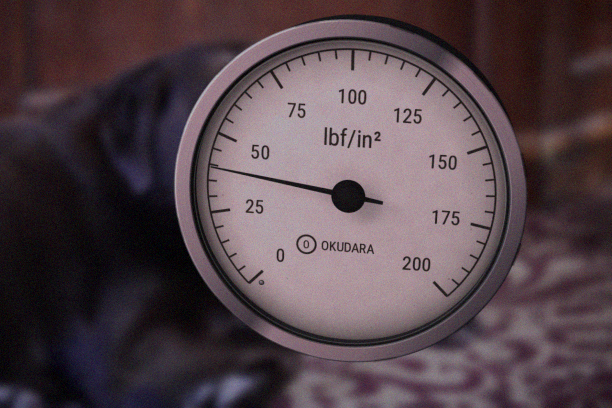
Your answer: 40 psi
